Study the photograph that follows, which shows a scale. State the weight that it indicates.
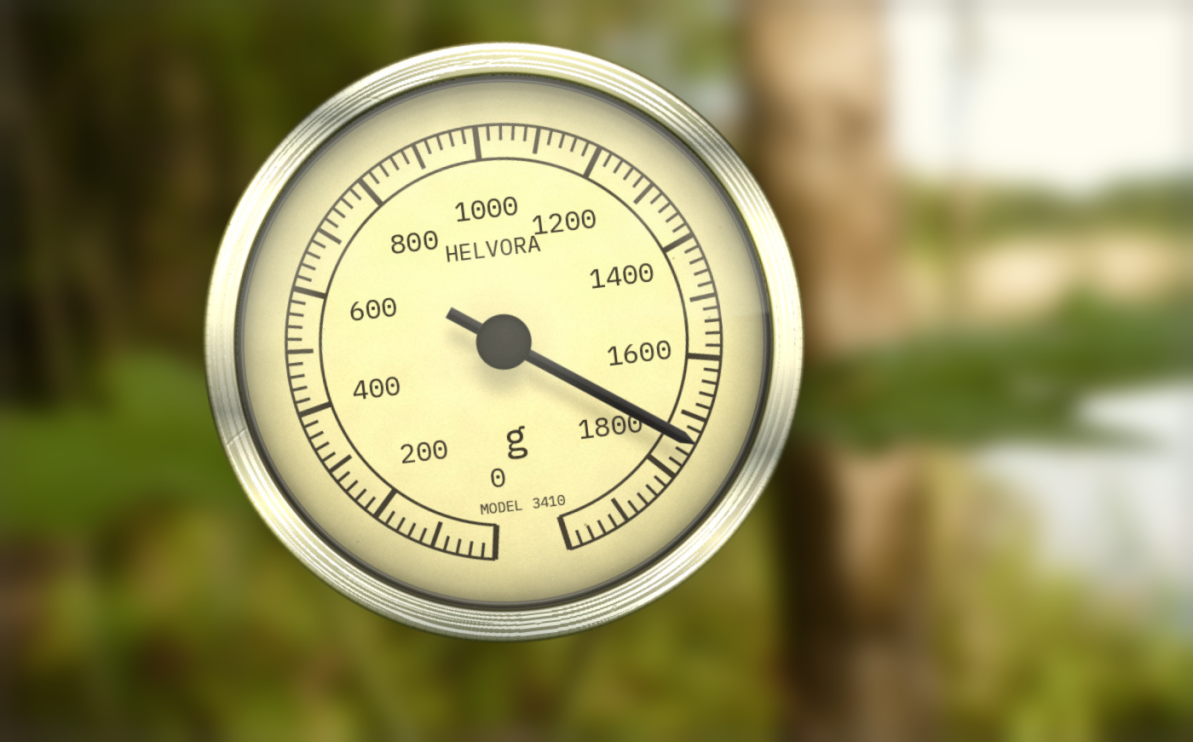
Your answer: 1740 g
